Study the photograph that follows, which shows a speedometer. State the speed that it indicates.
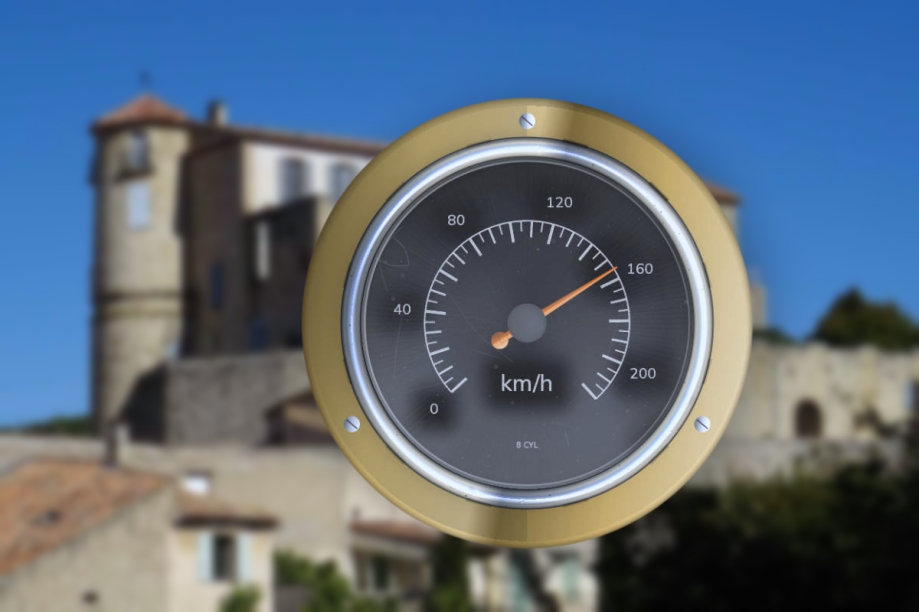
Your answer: 155 km/h
